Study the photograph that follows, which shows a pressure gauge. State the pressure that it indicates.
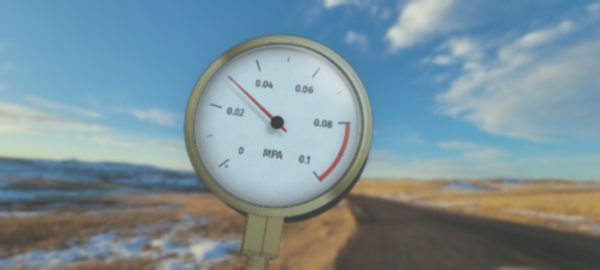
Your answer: 0.03 MPa
